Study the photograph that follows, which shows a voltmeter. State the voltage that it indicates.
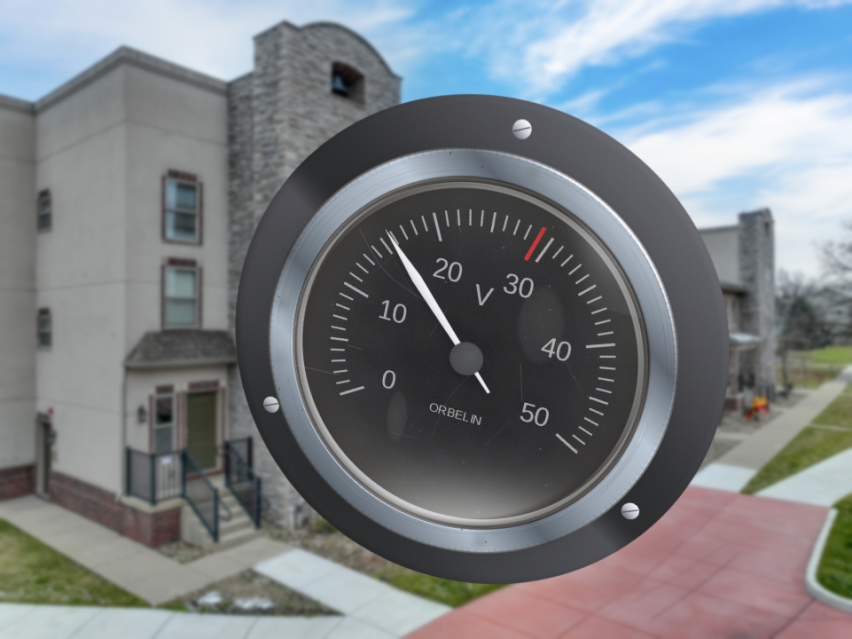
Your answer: 16 V
